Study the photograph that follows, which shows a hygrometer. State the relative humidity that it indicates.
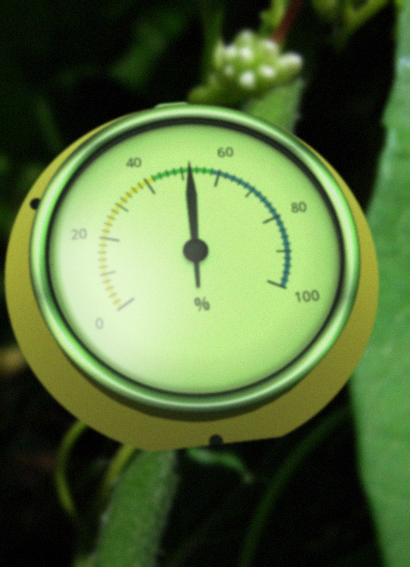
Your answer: 52 %
